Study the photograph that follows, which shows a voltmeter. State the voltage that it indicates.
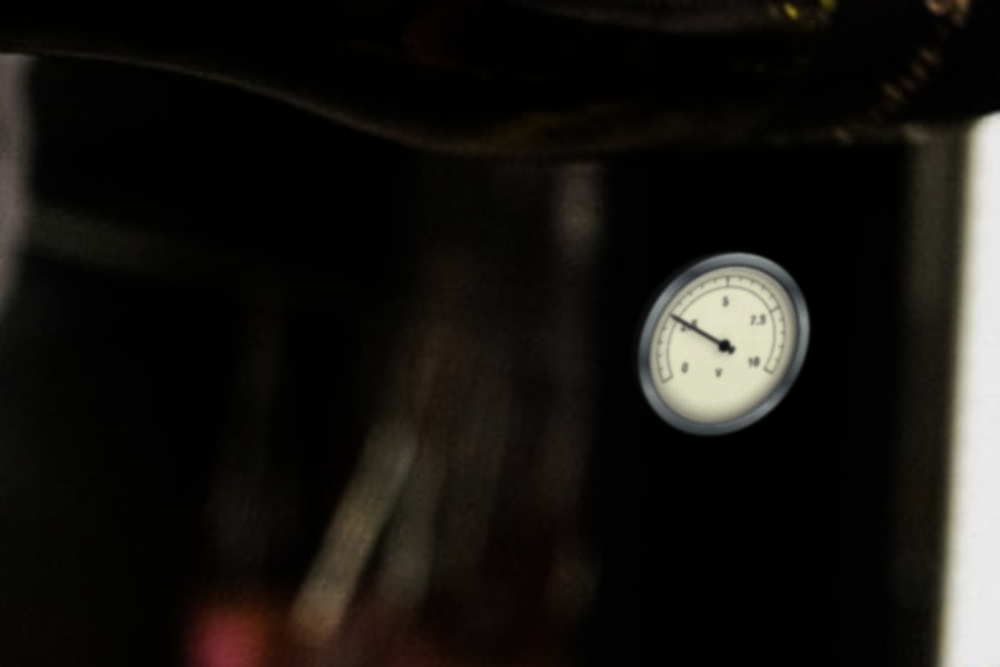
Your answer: 2.5 V
